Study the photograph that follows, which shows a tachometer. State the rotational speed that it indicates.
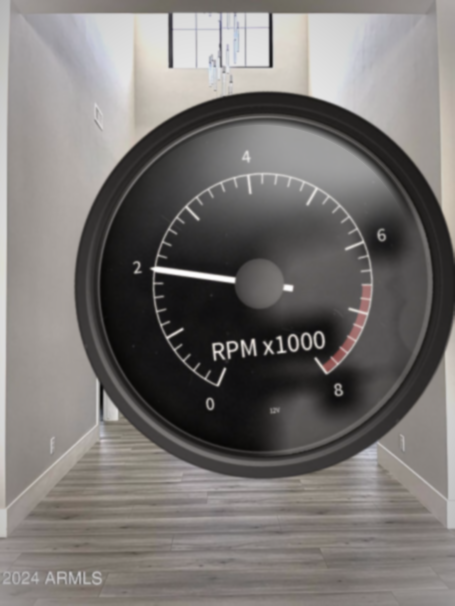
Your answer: 2000 rpm
